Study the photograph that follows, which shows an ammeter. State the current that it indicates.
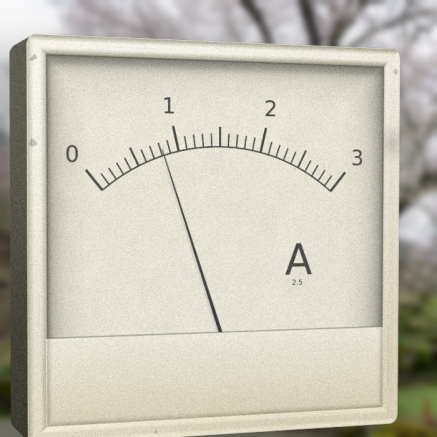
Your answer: 0.8 A
